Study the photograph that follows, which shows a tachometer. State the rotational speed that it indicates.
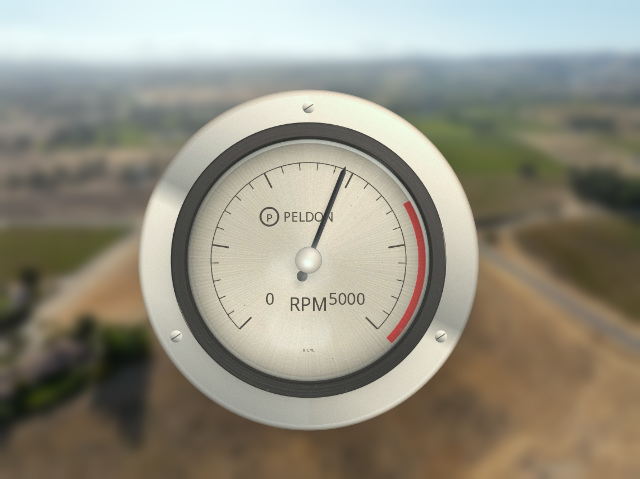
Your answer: 2900 rpm
